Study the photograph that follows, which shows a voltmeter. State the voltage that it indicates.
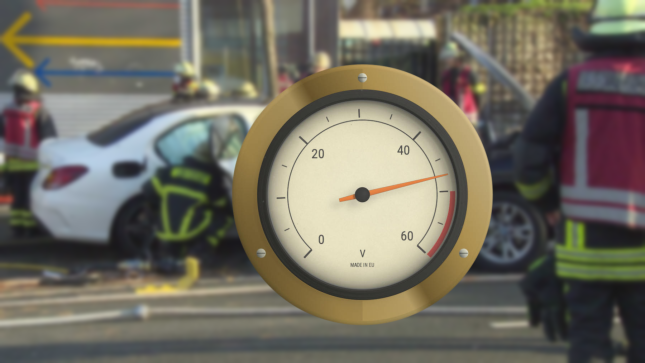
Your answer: 47.5 V
